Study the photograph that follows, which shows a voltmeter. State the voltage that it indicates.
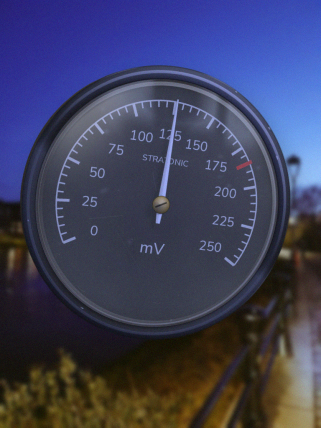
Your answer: 125 mV
